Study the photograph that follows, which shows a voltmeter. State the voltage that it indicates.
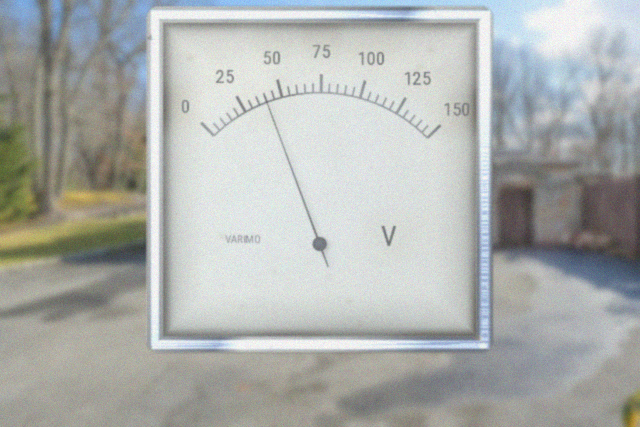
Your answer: 40 V
